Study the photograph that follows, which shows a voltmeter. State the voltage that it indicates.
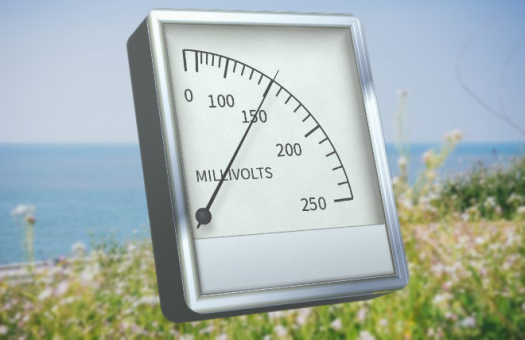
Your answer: 150 mV
